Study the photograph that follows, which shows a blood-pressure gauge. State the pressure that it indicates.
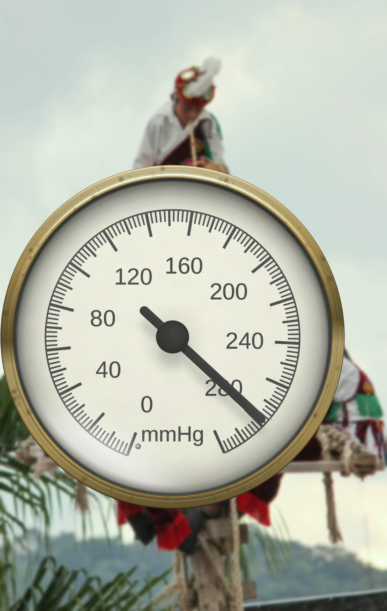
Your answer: 278 mmHg
